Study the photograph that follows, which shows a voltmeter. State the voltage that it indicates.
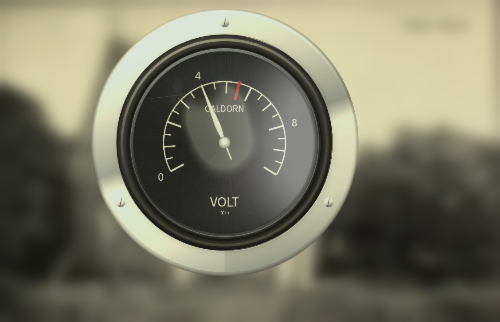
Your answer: 4 V
